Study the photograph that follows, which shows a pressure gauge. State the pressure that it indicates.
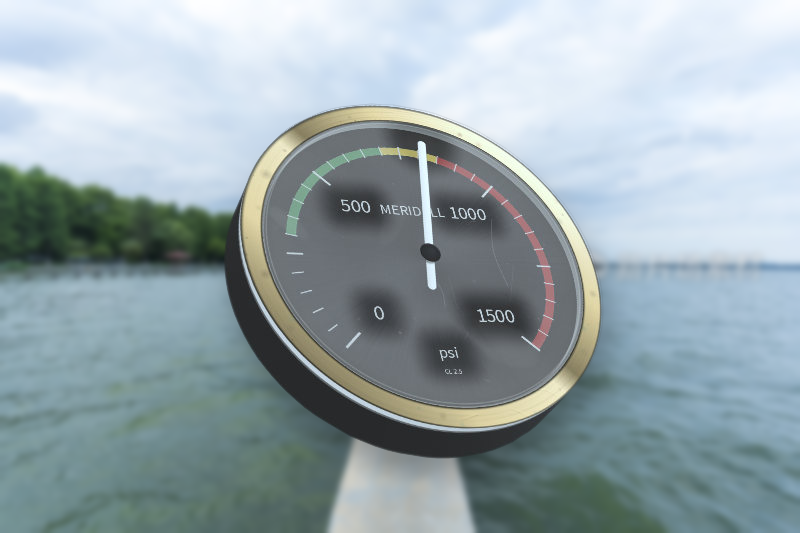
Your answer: 800 psi
